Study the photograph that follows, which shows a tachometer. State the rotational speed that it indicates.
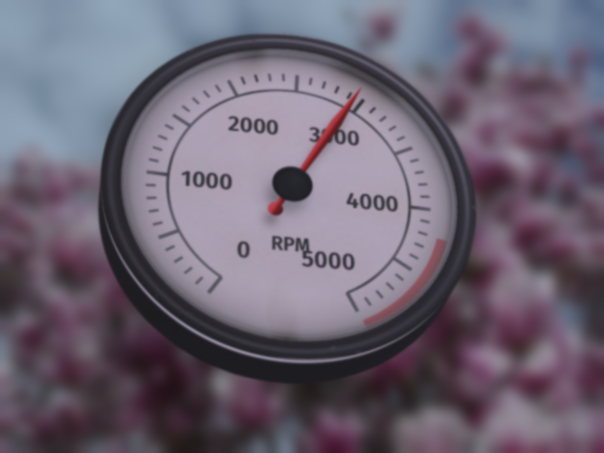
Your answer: 2950 rpm
